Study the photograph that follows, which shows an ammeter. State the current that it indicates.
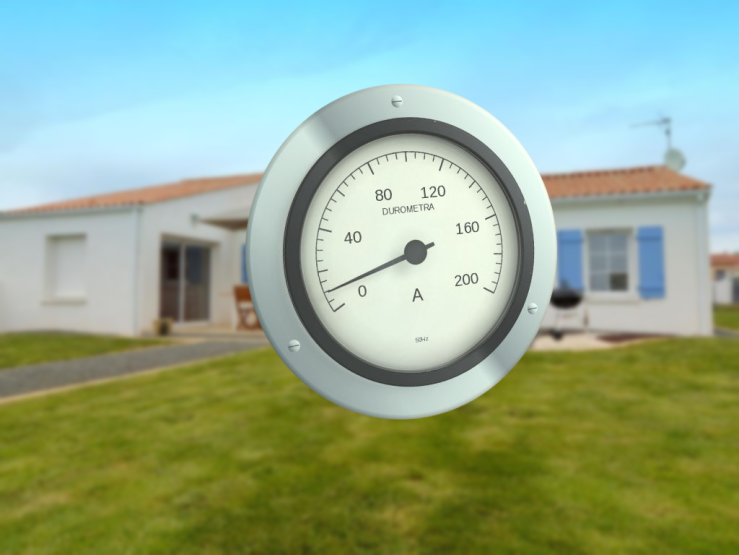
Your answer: 10 A
